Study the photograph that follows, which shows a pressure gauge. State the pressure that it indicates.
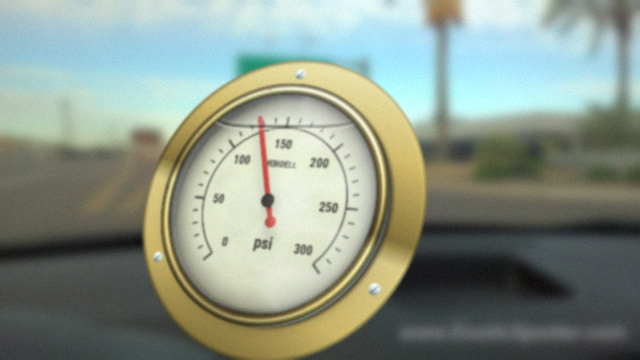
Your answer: 130 psi
